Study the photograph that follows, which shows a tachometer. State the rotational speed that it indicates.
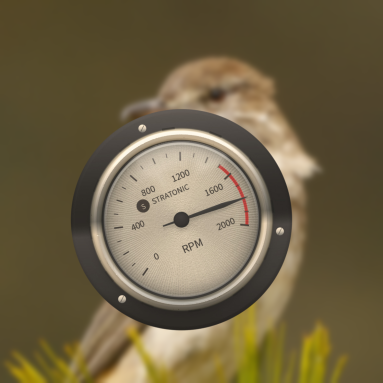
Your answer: 1800 rpm
